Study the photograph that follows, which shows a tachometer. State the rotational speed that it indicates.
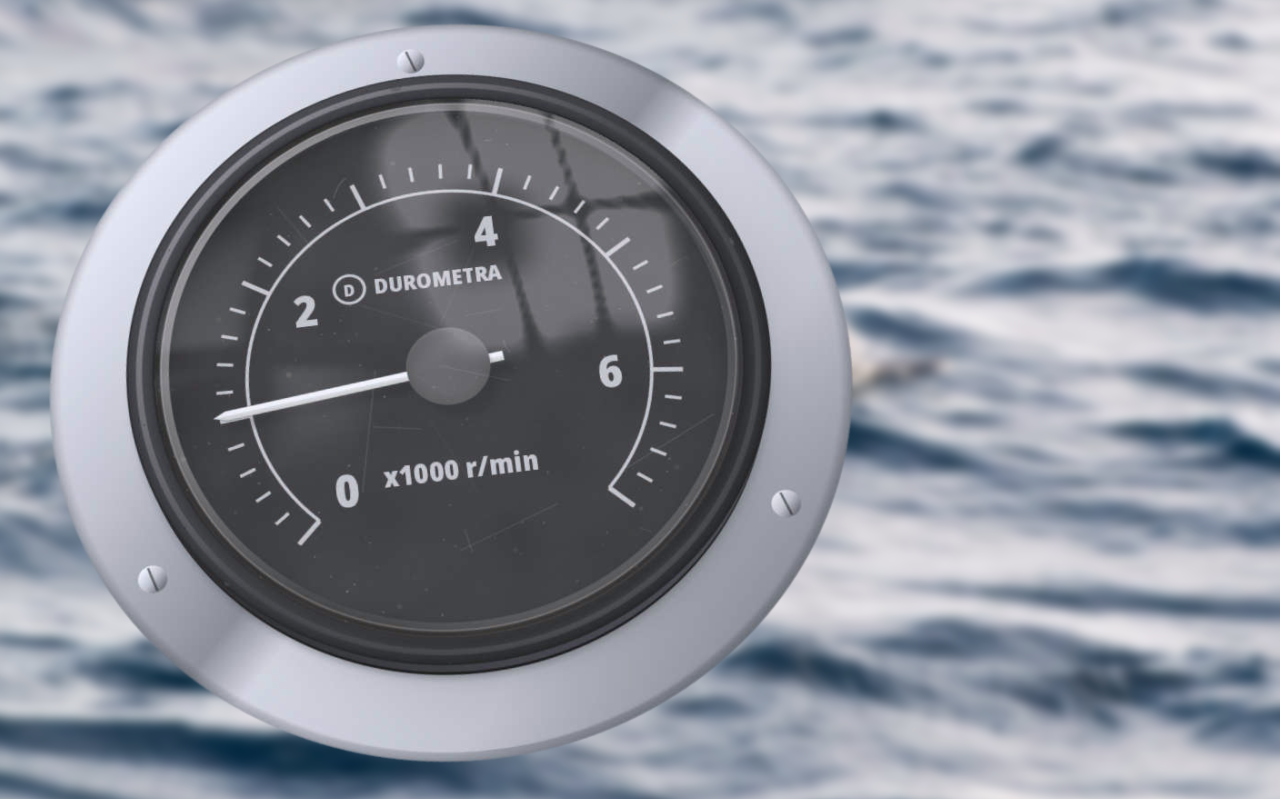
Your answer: 1000 rpm
